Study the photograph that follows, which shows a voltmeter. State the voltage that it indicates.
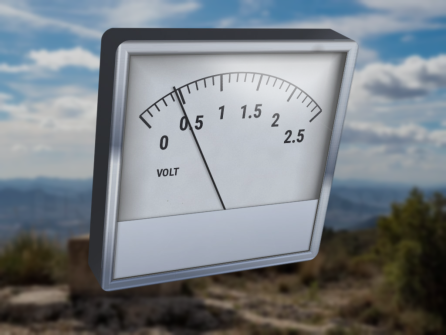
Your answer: 0.45 V
